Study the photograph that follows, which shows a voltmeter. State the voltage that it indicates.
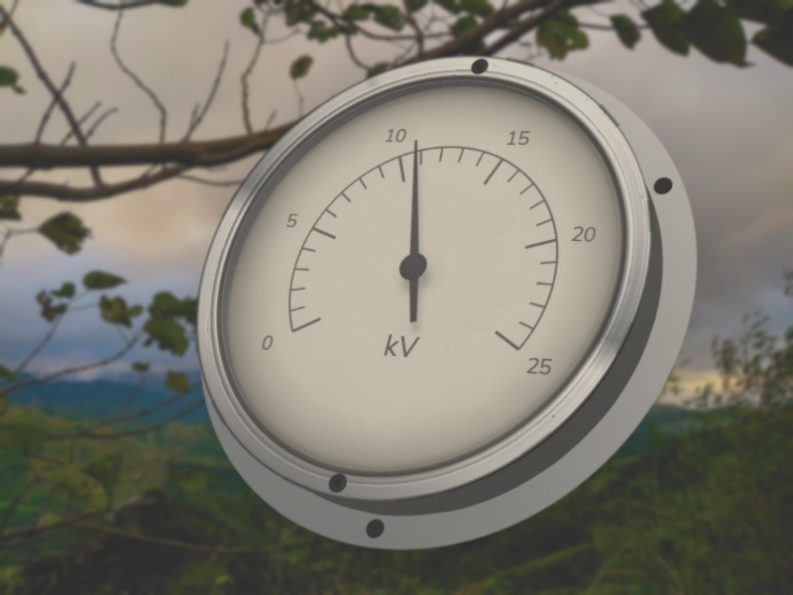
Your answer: 11 kV
